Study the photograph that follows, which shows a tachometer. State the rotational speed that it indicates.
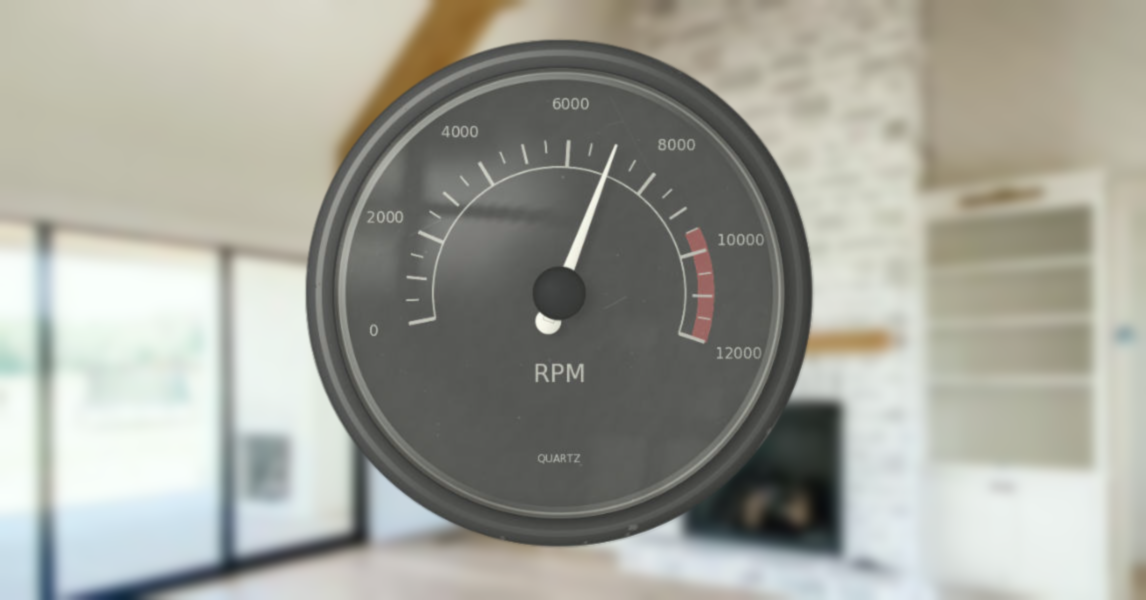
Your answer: 7000 rpm
